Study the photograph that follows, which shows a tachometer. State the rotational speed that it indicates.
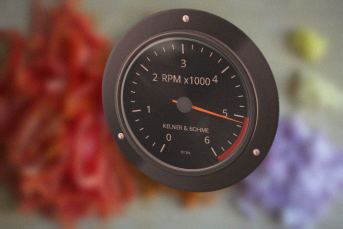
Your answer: 5100 rpm
